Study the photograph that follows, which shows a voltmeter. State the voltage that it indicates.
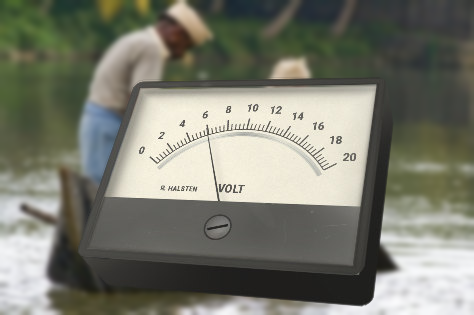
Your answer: 6 V
